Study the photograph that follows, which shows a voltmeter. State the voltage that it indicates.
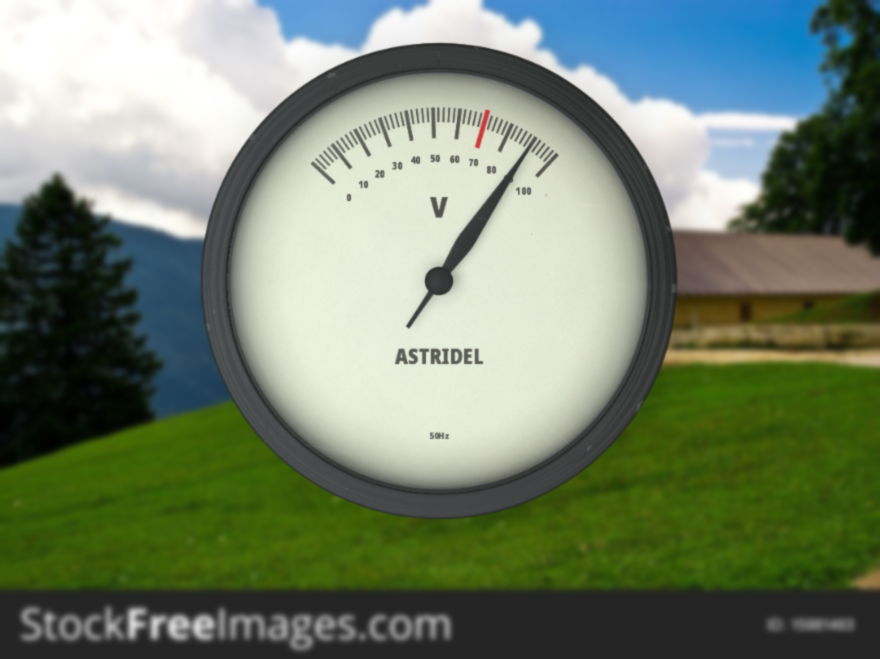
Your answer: 90 V
